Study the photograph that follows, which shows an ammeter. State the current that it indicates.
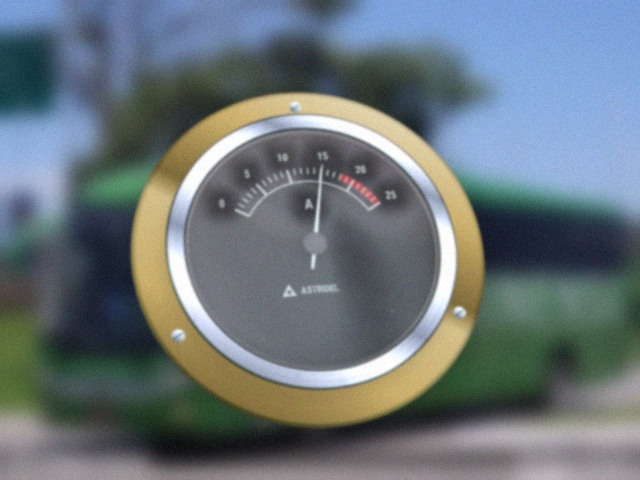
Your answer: 15 A
